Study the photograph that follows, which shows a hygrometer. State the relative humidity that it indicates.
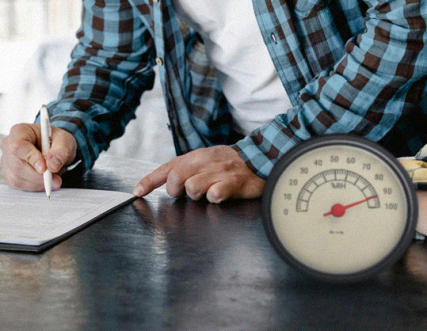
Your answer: 90 %
